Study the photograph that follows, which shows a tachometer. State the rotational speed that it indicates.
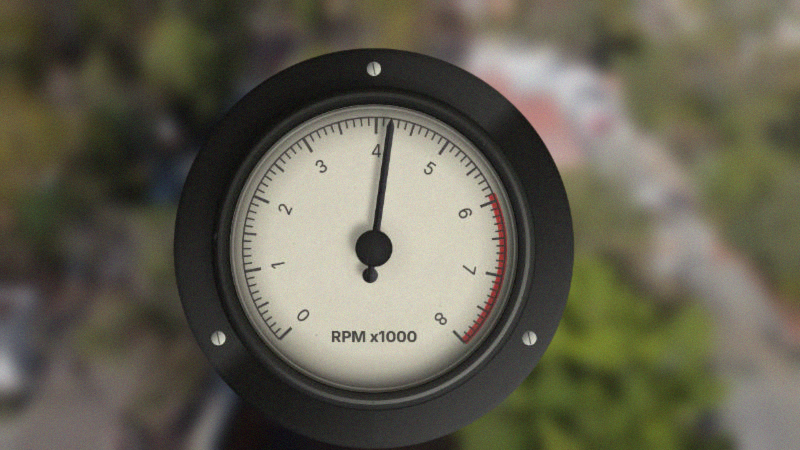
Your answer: 4200 rpm
